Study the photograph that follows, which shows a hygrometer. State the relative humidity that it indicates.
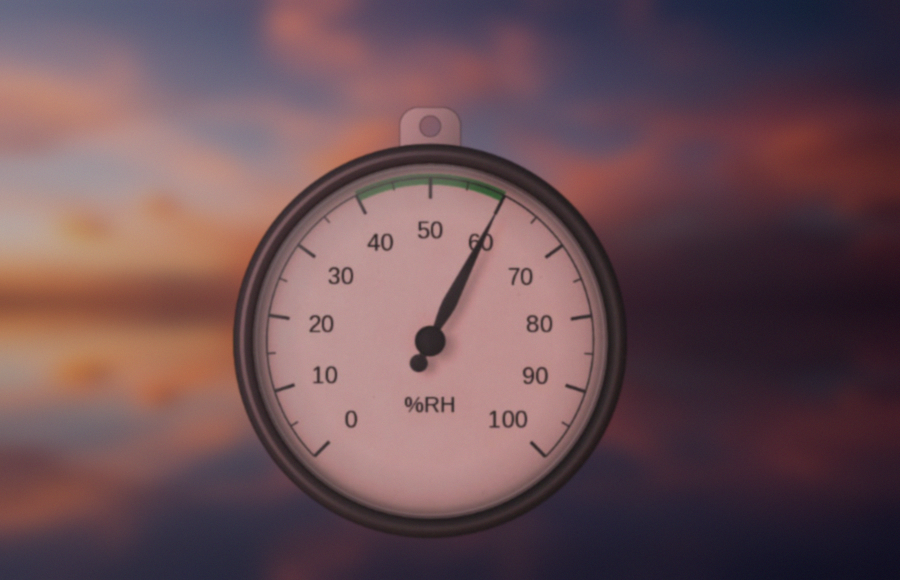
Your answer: 60 %
